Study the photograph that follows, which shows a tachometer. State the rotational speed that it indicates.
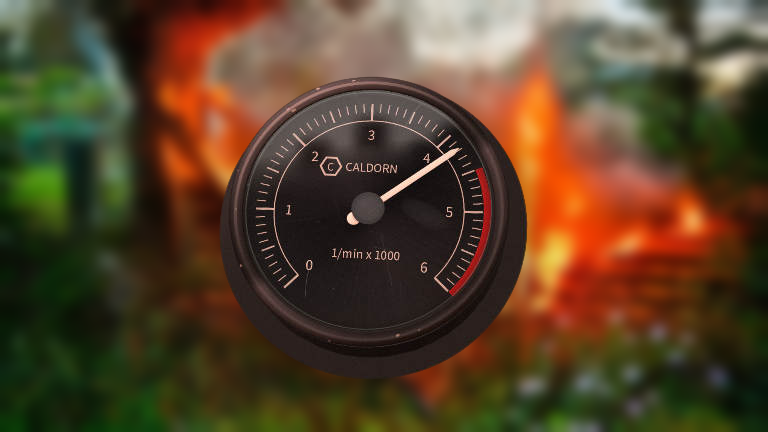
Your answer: 4200 rpm
